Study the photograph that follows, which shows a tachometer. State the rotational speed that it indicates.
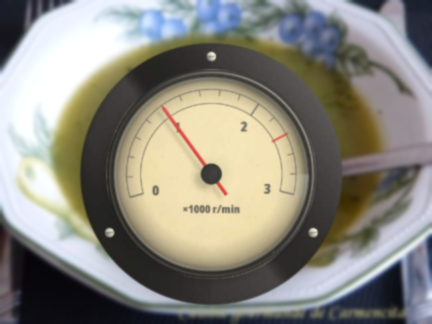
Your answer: 1000 rpm
